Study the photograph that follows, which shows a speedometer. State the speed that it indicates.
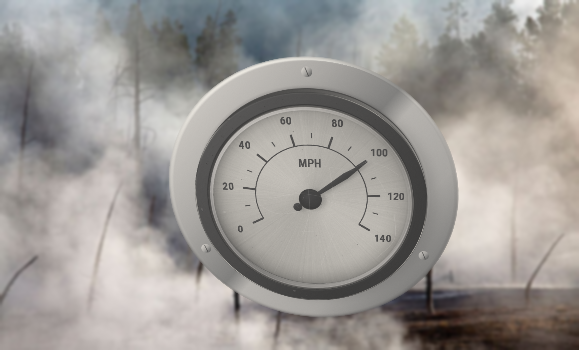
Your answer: 100 mph
